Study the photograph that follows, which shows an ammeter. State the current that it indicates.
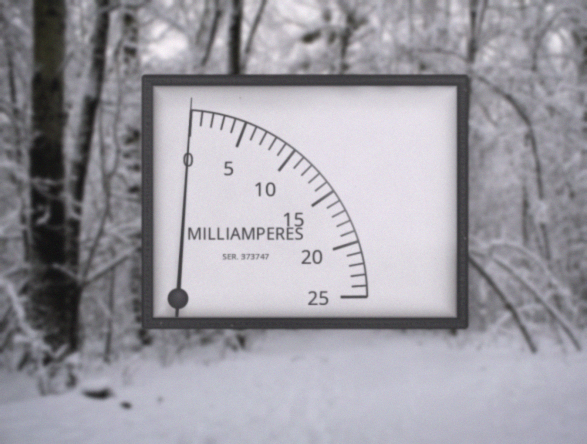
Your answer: 0 mA
